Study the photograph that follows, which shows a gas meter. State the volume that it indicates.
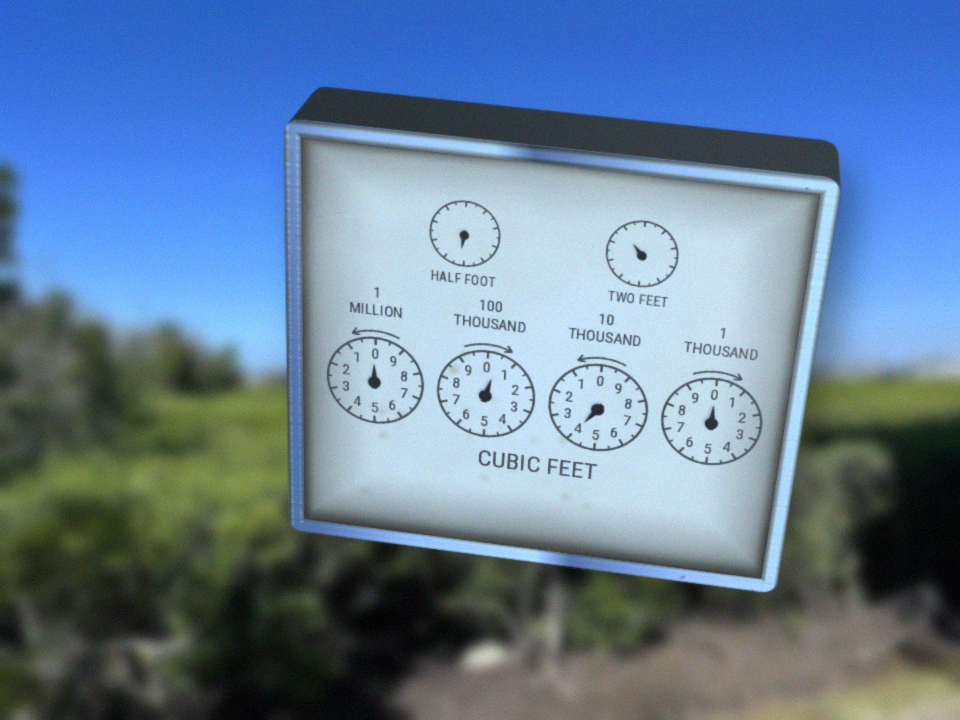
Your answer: 4000 ft³
